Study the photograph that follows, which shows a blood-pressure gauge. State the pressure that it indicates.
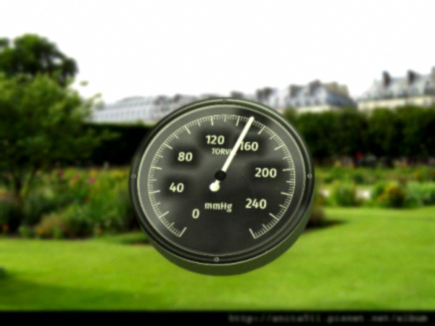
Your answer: 150 mmHg
